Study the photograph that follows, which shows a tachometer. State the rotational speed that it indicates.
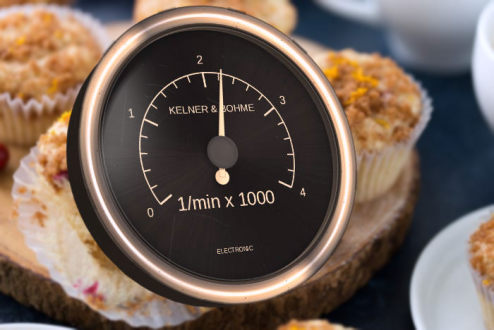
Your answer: 2200 rpm
